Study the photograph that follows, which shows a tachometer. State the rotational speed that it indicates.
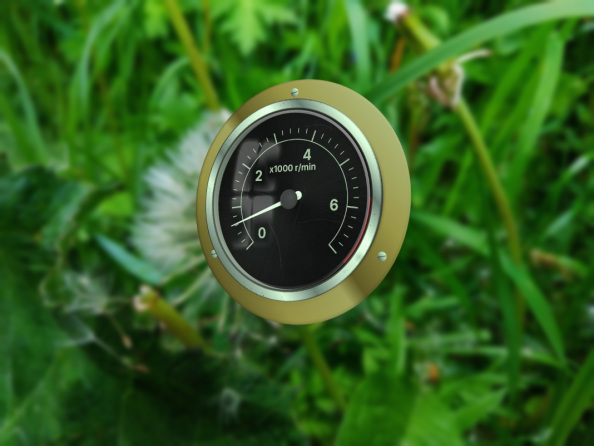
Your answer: 600 rpm
